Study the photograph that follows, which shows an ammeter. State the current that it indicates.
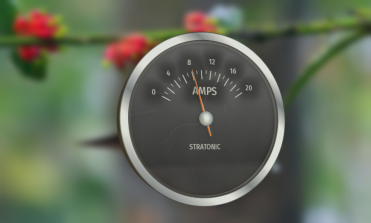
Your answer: 8 A
